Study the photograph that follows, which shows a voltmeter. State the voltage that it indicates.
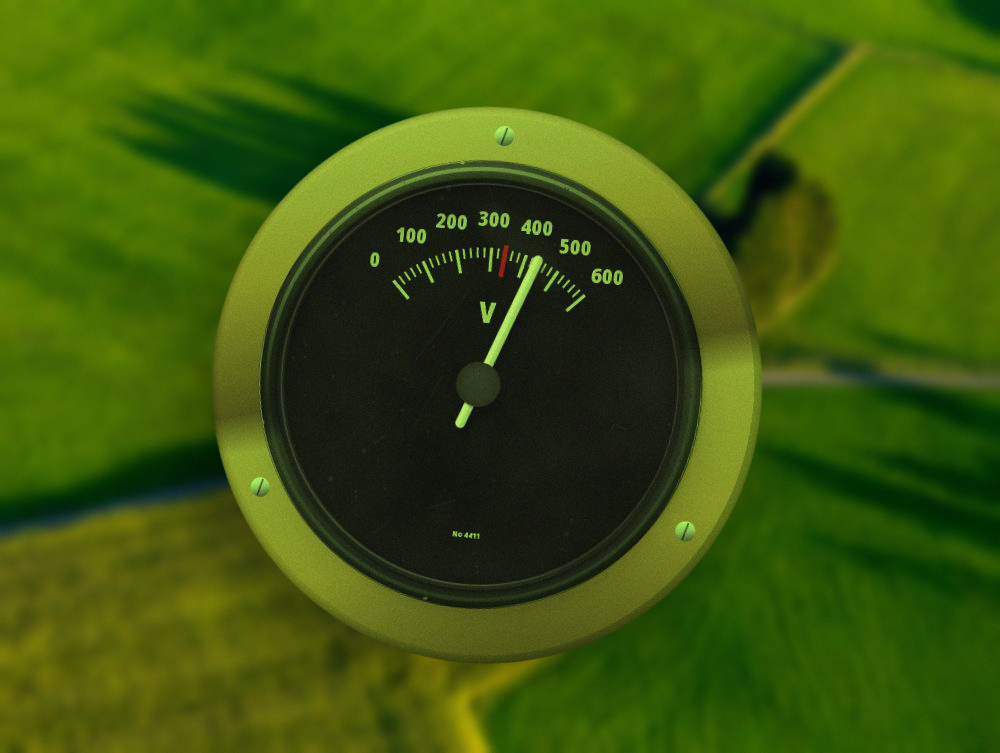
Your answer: 440 V
